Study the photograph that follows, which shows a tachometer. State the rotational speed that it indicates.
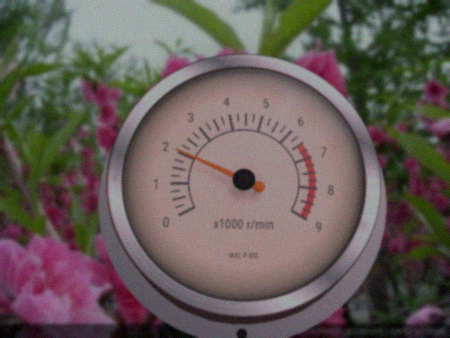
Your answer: 2000 rpm
